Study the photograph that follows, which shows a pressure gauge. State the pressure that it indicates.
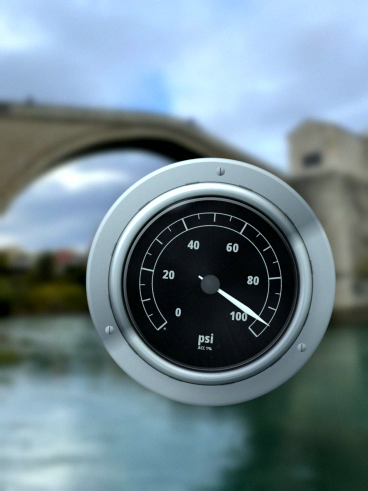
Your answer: 95 psi
